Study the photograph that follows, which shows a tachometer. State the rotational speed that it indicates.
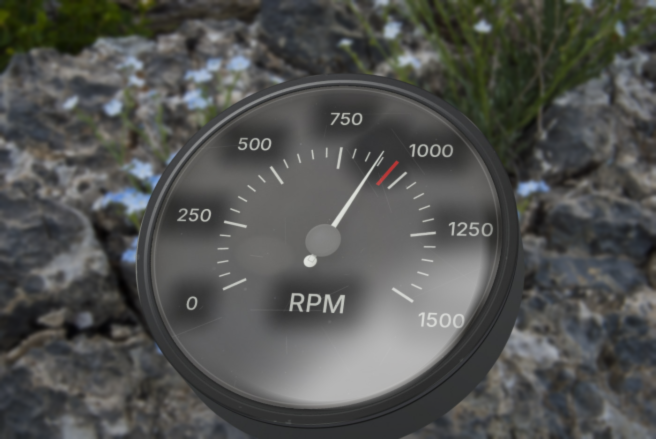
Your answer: 900 rpm
